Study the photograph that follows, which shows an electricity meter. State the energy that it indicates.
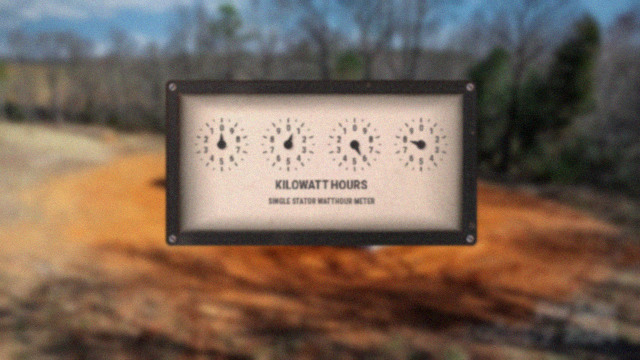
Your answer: 58 kWh
